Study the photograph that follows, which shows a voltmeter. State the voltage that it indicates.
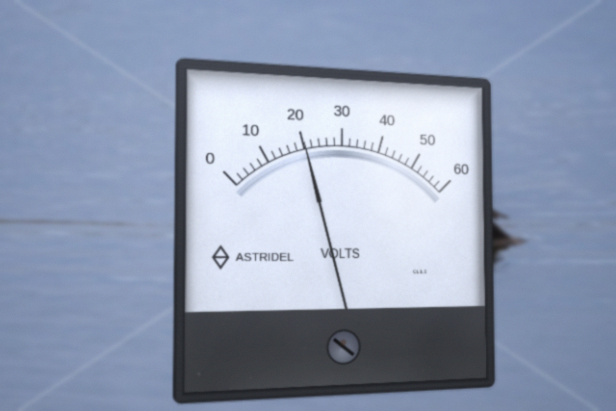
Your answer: 20 V
